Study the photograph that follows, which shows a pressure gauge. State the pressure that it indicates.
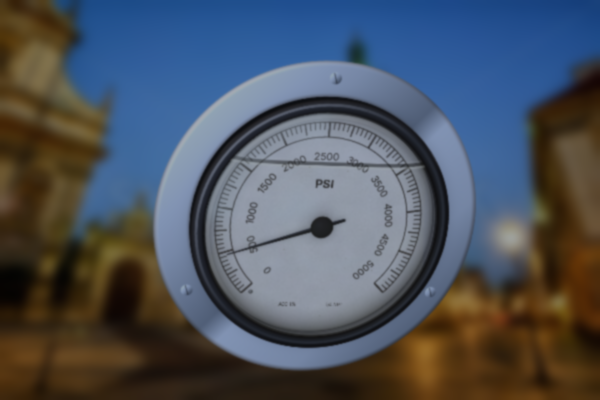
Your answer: 500 psi
